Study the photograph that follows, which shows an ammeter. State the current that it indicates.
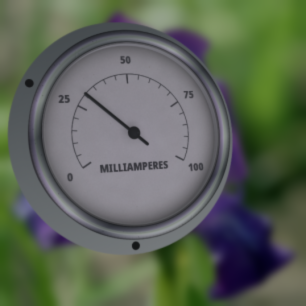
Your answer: 30 mA
